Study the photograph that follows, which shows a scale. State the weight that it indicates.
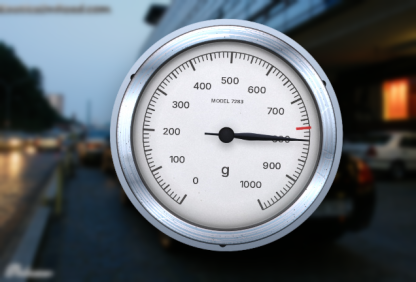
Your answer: 800 g
